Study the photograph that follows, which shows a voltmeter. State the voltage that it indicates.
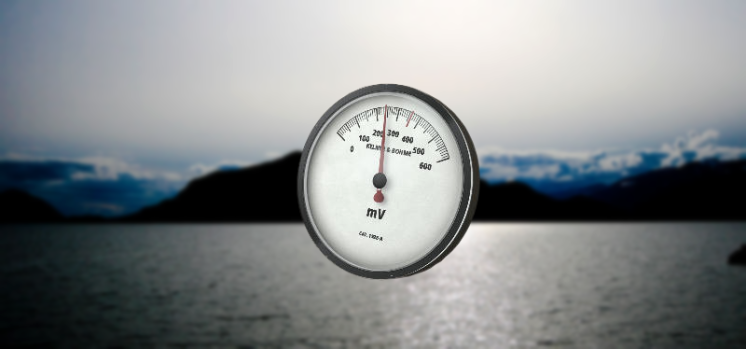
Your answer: 250 mV
